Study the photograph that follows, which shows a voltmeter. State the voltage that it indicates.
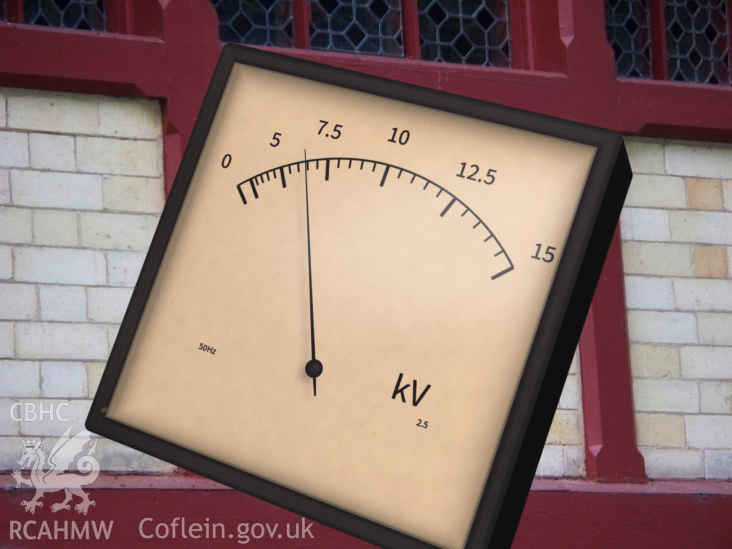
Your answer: 6.5 kV
